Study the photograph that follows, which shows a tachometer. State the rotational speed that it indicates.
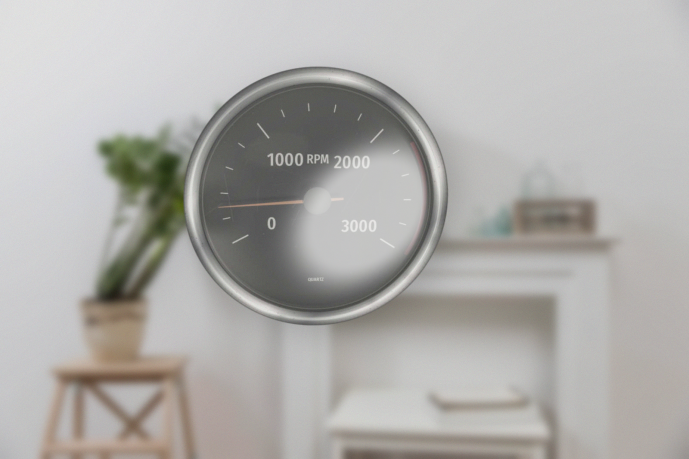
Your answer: 300 rpm
